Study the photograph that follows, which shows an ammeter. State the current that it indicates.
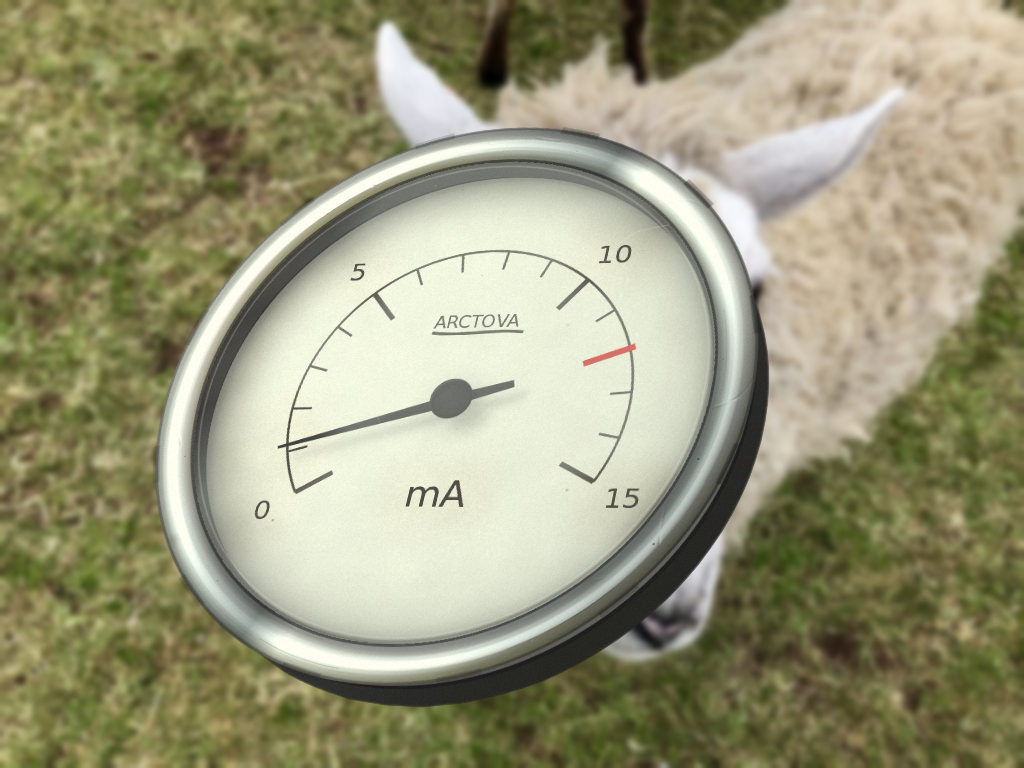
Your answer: 1 mA
